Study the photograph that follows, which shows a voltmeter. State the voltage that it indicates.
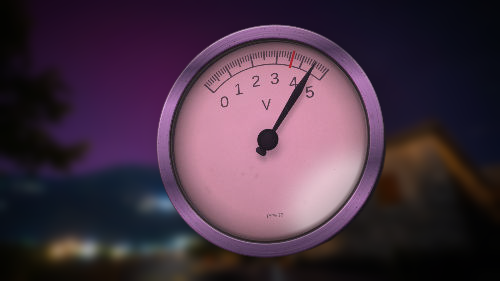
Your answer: 4.5 V
